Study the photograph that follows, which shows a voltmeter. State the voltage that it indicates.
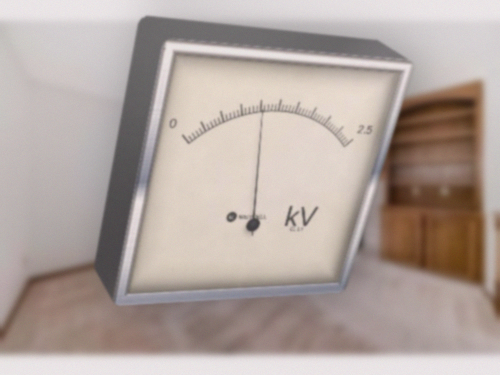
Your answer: 1 kV
